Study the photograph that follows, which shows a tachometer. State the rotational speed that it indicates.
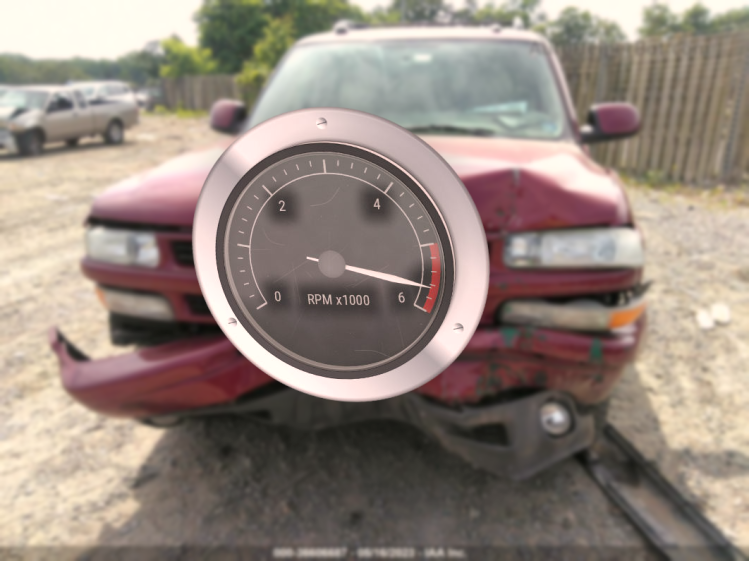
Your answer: 5600 rpm
